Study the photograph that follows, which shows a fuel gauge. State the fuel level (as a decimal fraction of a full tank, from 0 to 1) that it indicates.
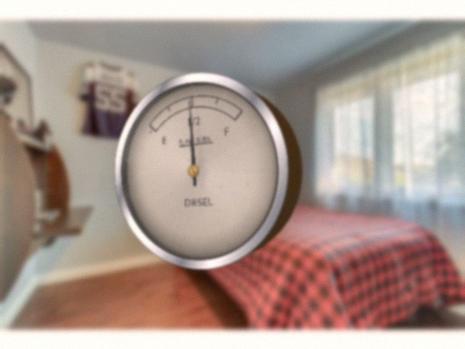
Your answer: 0.5
